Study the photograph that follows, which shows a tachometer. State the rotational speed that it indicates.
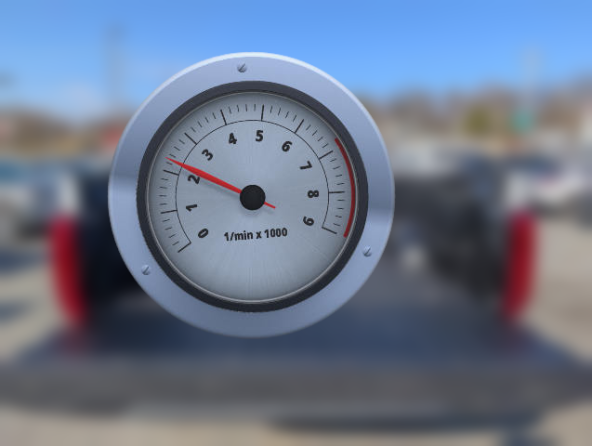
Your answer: 2300 rpm
